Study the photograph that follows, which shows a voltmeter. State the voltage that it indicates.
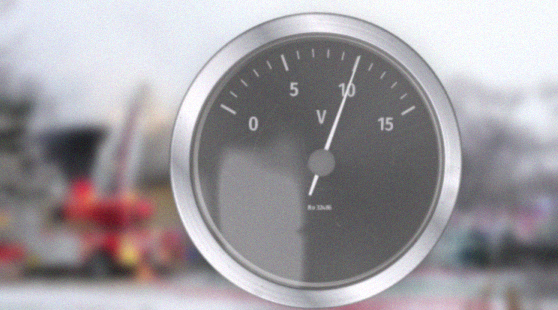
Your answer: 10 V
